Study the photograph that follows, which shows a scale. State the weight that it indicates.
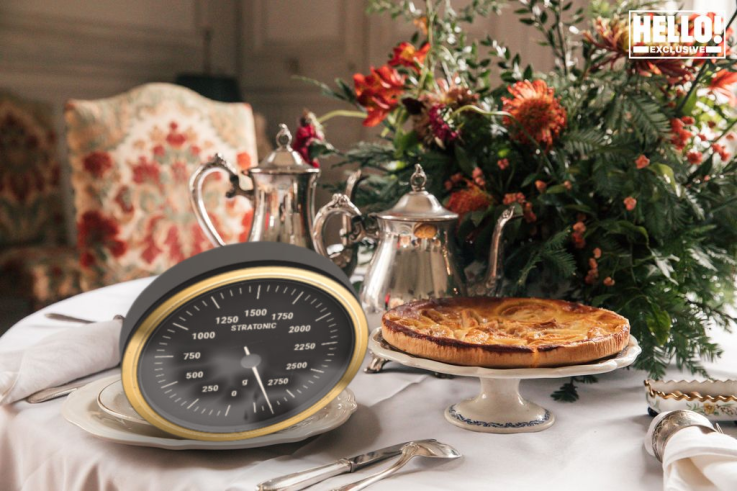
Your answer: 2900 g
